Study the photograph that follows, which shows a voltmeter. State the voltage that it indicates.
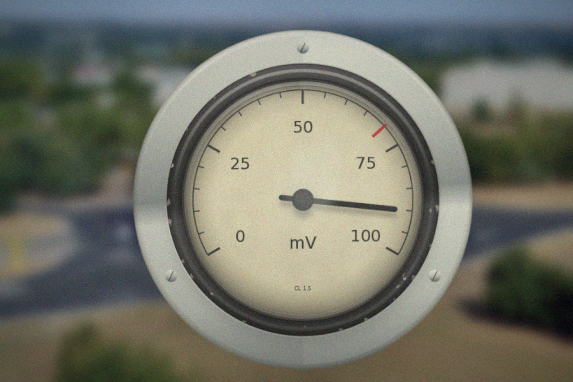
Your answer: 90 mV
